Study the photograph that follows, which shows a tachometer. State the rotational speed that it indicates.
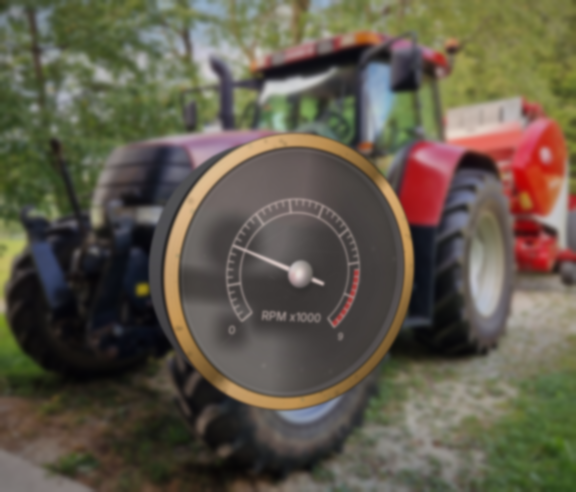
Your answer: 2000 rpm
